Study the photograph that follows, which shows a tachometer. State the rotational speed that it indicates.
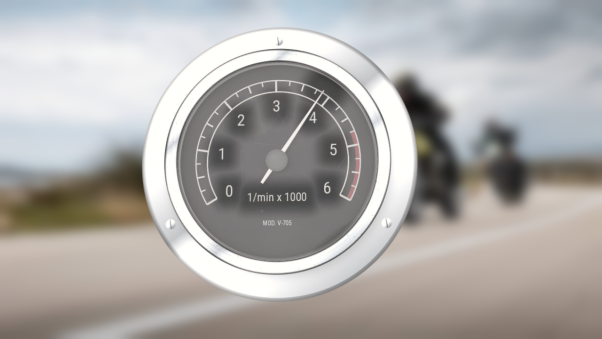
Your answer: 3875 rpm
